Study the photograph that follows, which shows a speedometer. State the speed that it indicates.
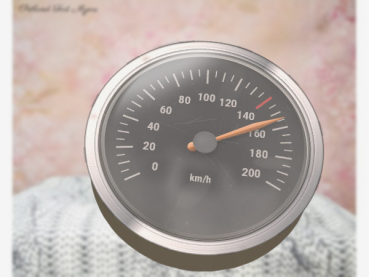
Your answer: 155 km/h
